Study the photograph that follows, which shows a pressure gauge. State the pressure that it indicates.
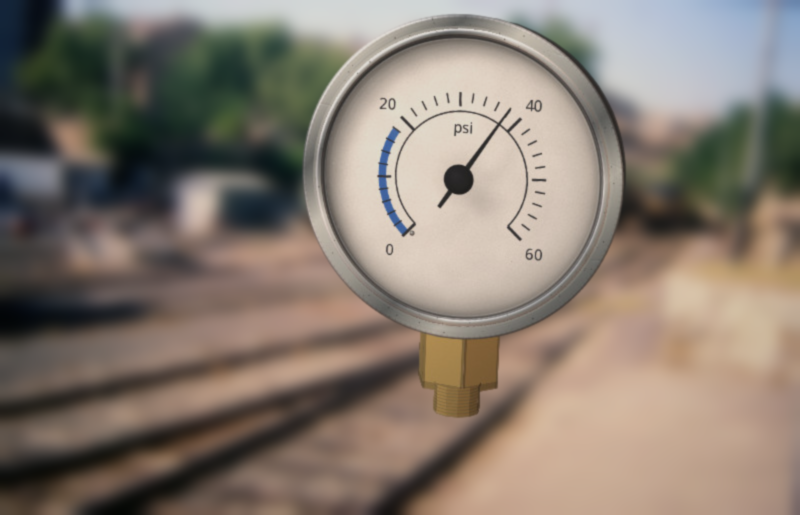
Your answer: 38 psi
